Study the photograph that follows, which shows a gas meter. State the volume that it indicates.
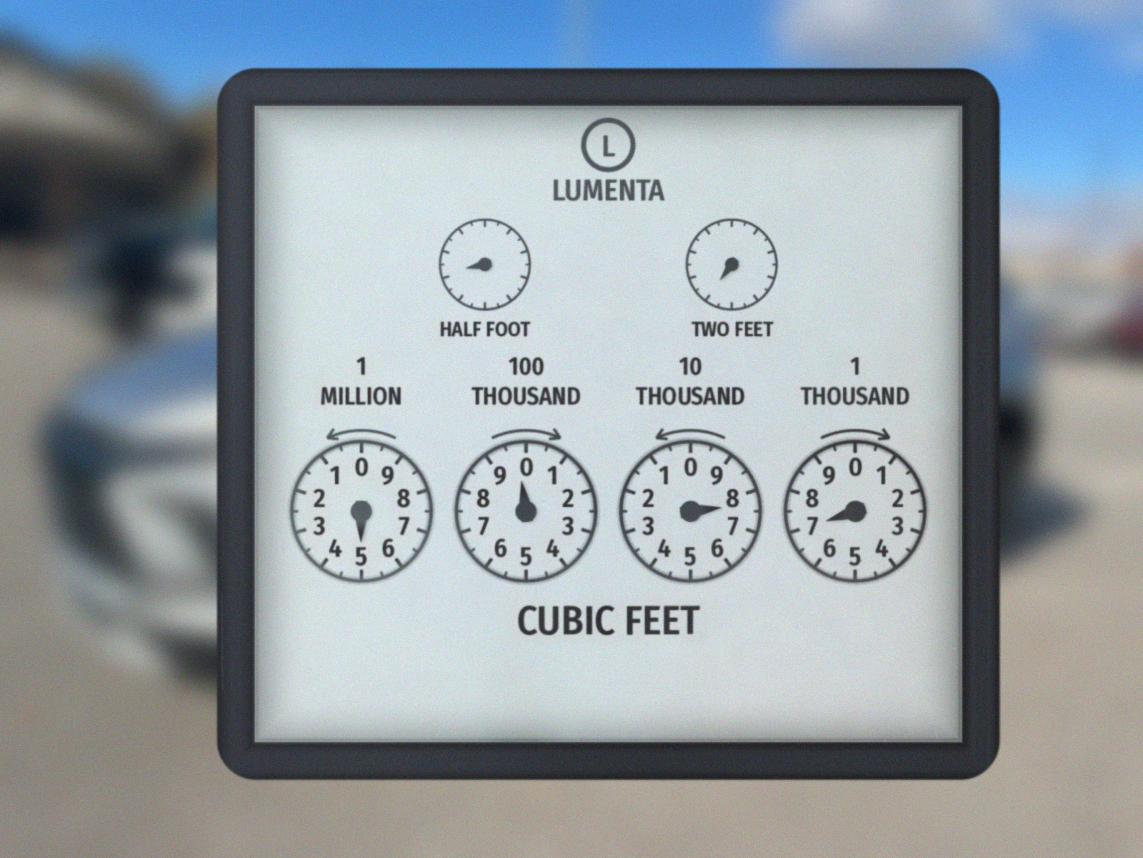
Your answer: 497700 ft³
